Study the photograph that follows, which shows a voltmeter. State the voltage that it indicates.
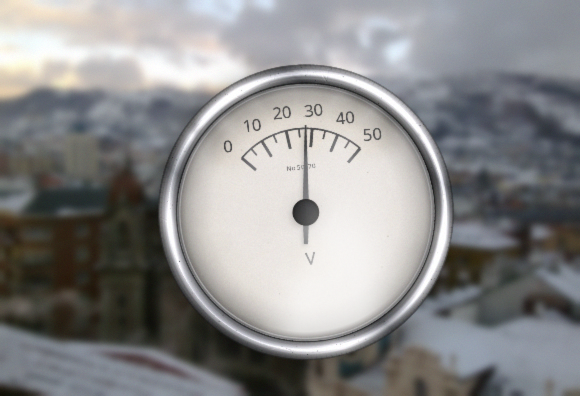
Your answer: 27.5 V
